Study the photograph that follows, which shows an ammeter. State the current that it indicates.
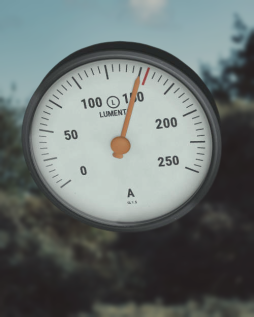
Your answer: 150 A
